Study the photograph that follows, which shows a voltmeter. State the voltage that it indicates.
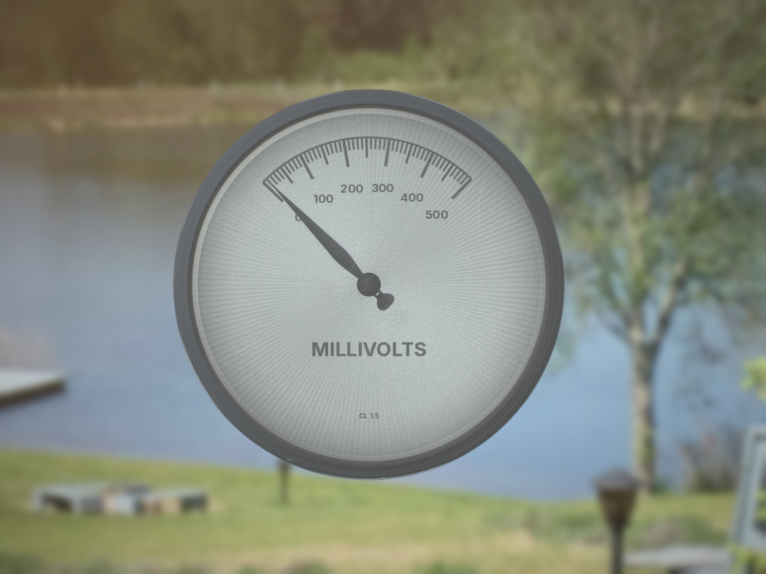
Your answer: 10 mV
